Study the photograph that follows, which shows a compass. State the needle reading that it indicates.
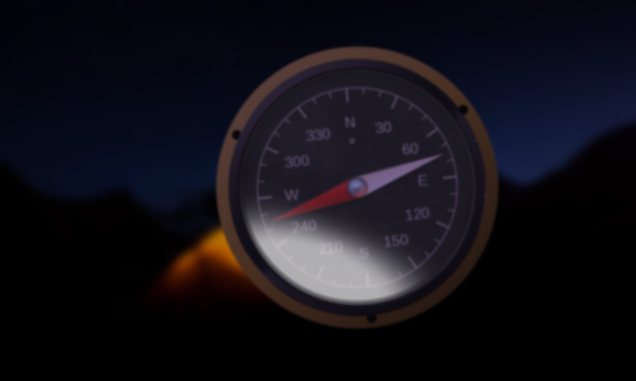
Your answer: 255 °
